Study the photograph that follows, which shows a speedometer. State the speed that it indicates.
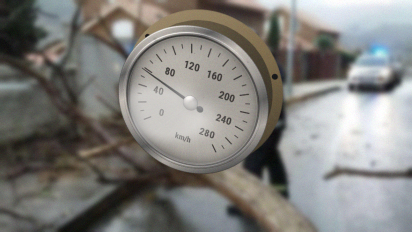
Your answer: 60 km/h
